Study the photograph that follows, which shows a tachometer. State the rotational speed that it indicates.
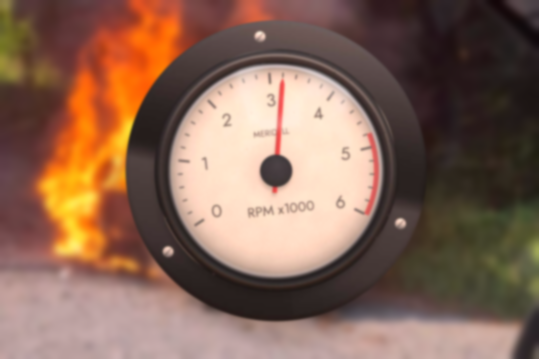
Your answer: 3200 rpm
